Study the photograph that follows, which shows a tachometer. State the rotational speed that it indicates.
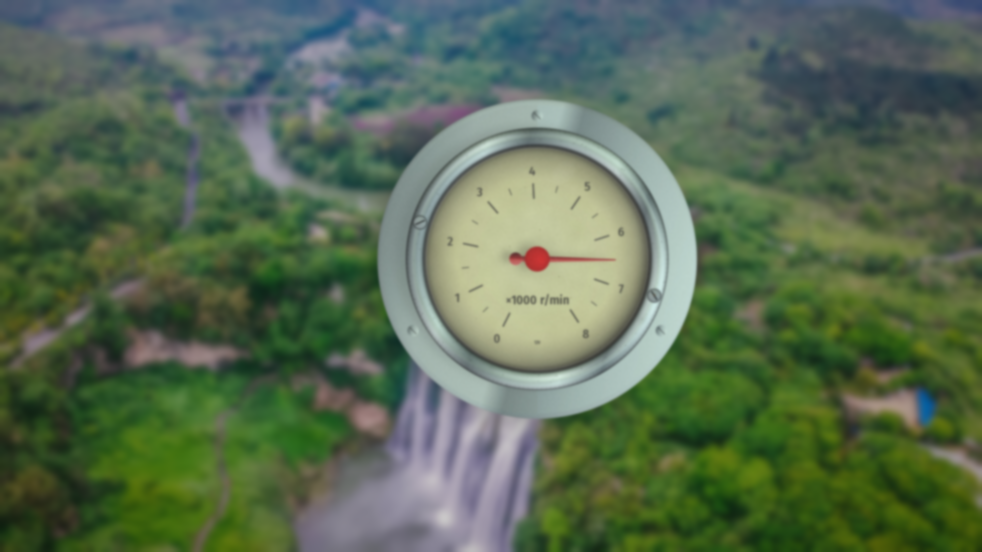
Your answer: 6500 rpm
